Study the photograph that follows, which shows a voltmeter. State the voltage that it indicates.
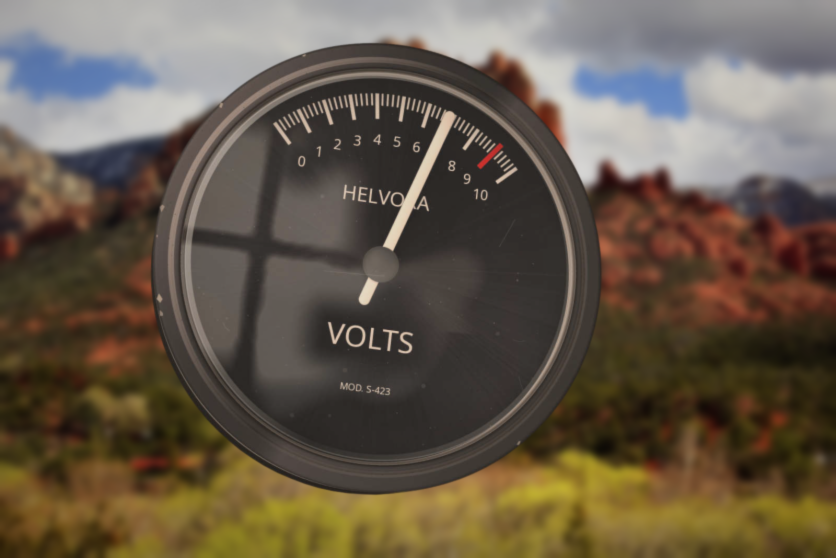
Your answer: 6.8 V
